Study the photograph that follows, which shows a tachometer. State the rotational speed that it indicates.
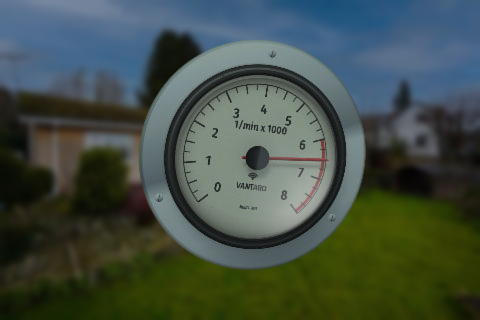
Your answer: 6500 rpm
